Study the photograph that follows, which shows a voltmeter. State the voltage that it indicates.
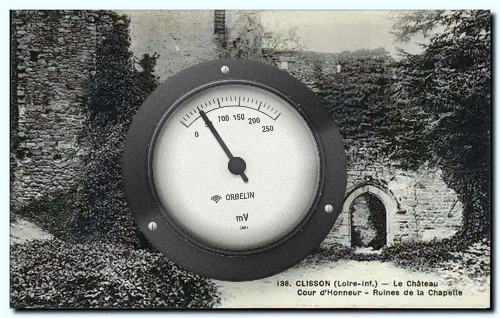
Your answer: 50 mV
